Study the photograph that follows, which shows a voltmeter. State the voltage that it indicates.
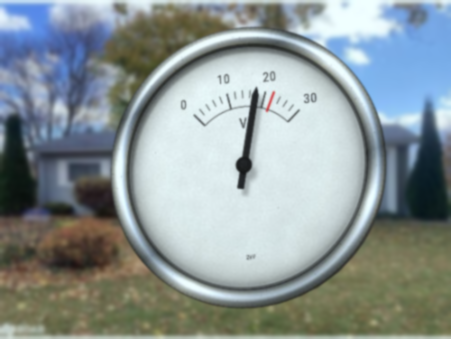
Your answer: 18 V
